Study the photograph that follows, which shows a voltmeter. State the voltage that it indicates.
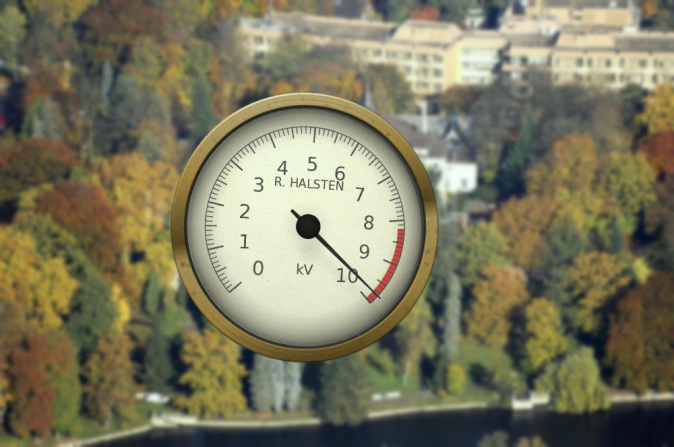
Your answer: 9.8 kV
